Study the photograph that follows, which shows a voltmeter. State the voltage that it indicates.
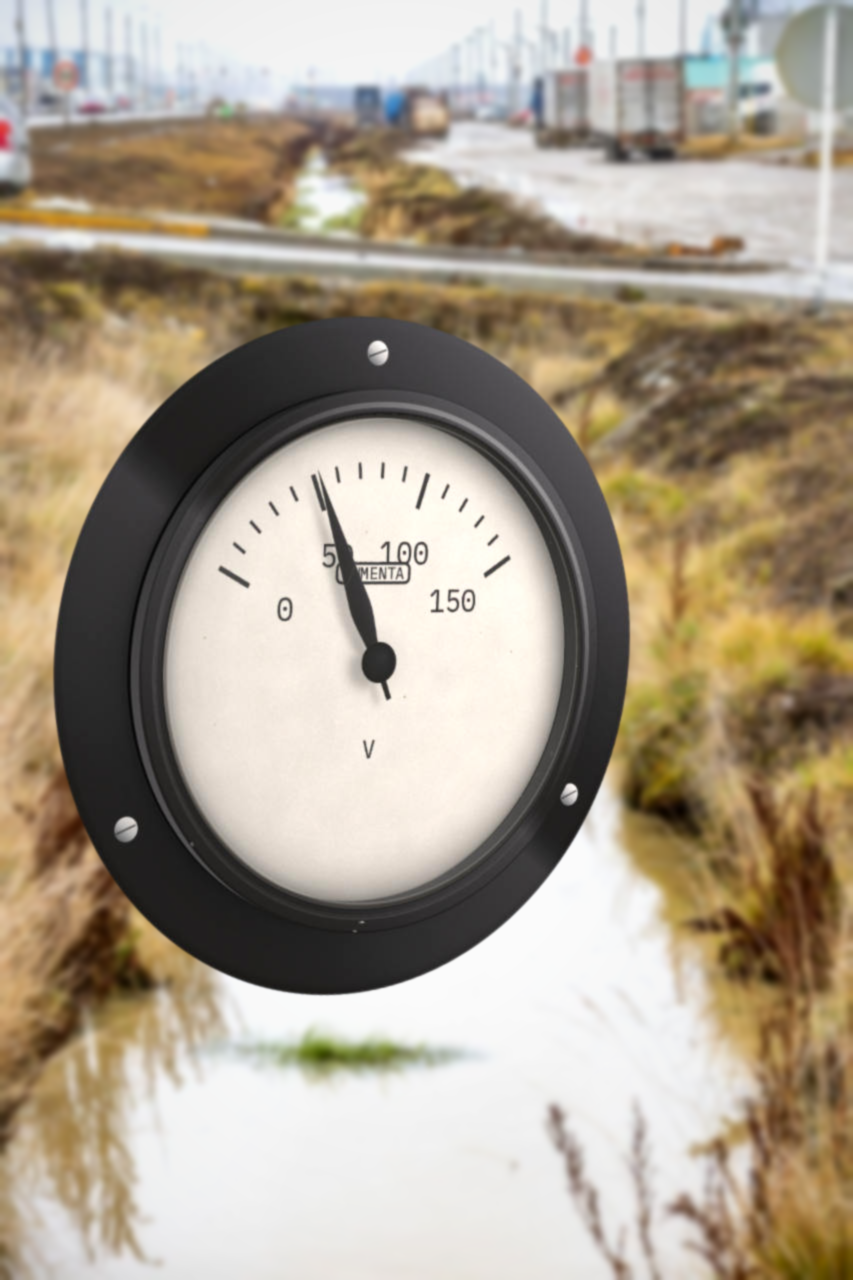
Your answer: 50 V
